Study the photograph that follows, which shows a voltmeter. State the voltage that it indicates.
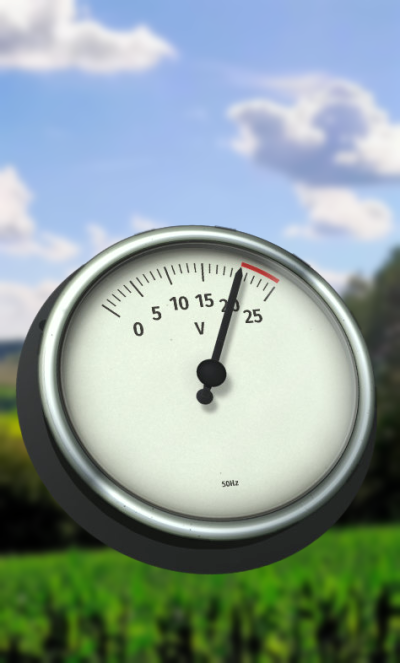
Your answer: 20 V
